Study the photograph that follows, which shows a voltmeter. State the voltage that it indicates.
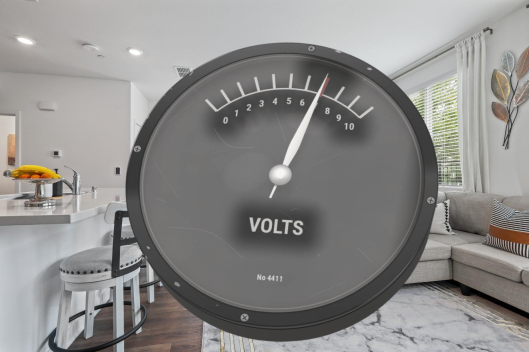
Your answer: 7 V
